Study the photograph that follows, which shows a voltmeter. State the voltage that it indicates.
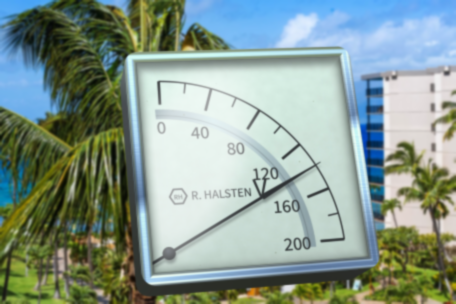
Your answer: 140 V
